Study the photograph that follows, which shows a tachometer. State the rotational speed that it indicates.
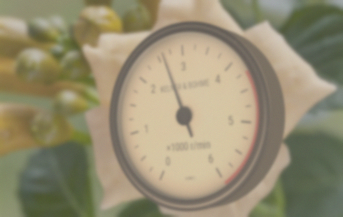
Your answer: 2625 rpm
